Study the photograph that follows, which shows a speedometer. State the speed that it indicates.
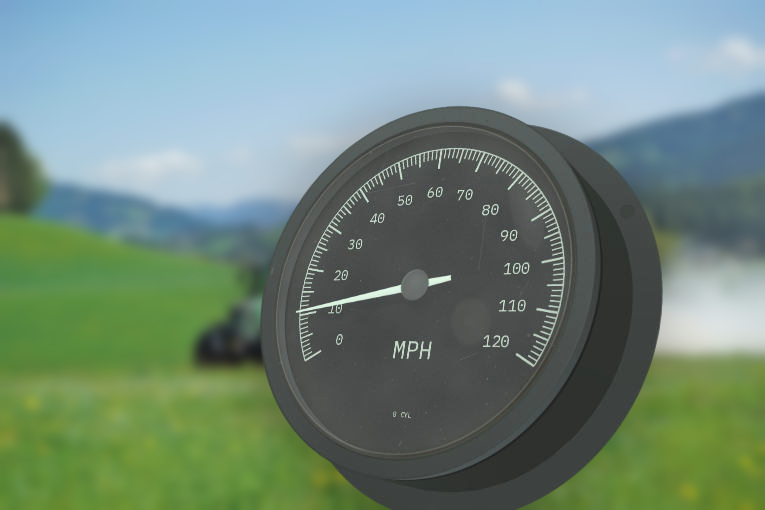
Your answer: 10 mph
